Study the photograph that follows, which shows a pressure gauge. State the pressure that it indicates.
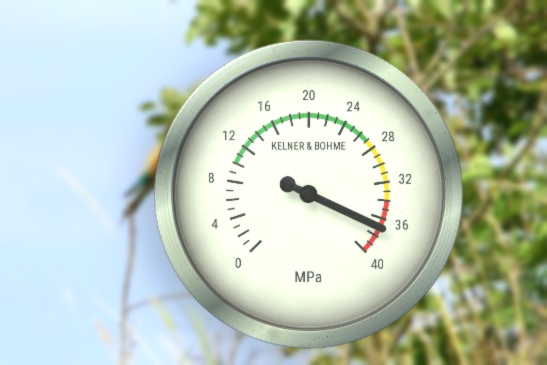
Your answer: 37 MPa
